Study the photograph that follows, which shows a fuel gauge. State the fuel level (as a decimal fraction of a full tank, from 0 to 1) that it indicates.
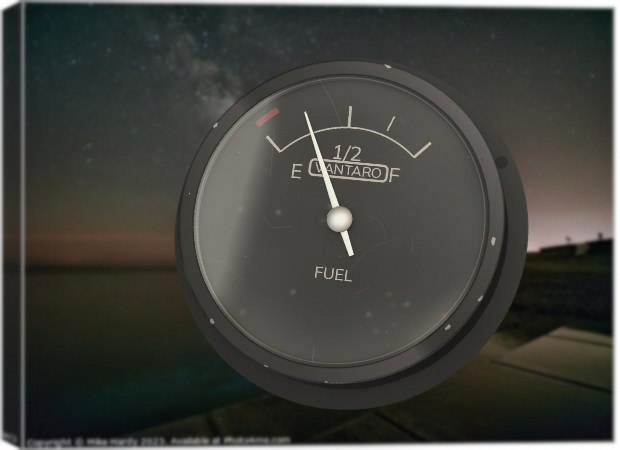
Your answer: 0.25
